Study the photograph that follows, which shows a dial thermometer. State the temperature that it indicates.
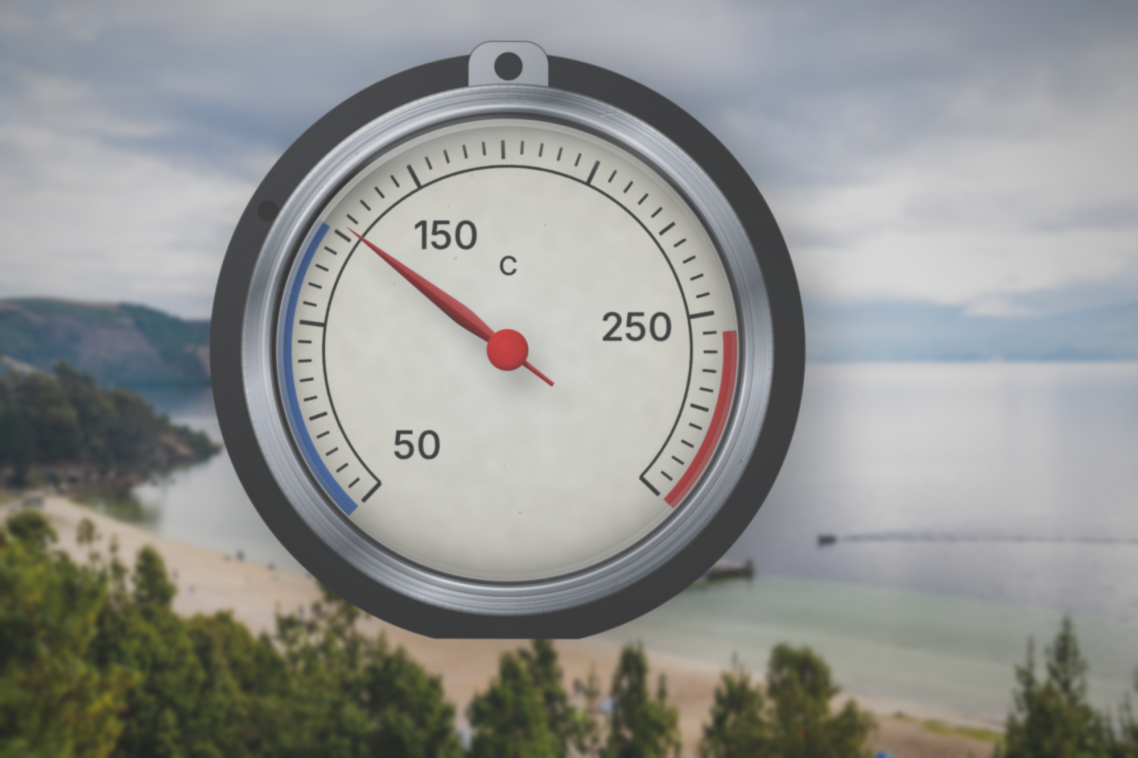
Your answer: 127.5 °C
